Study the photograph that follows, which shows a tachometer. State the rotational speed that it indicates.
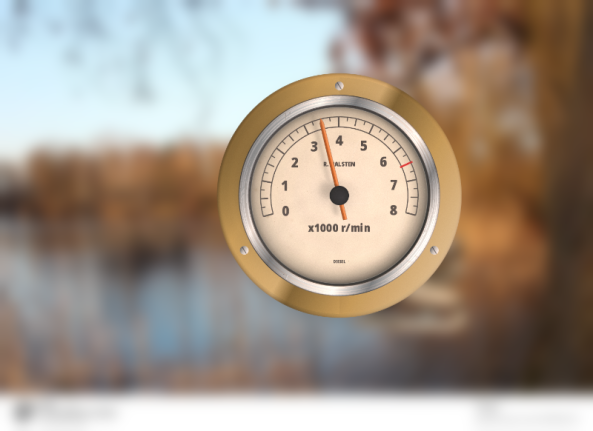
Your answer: 3500 rpm
